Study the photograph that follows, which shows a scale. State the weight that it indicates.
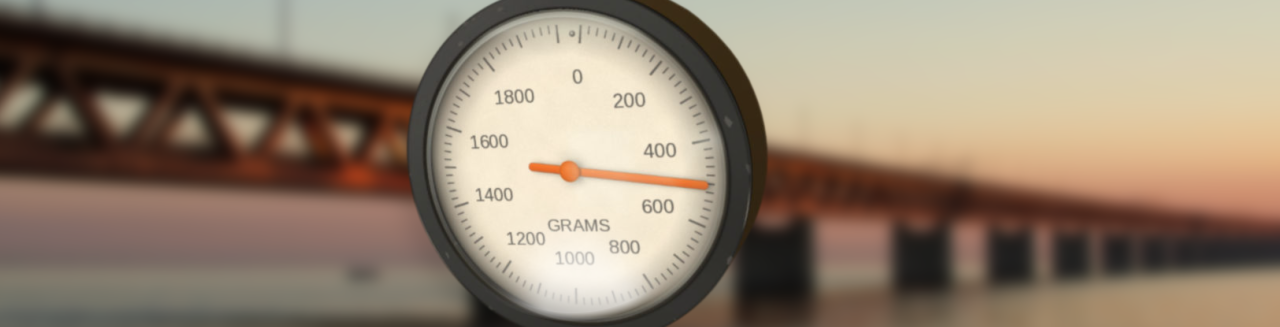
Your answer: 500 g
